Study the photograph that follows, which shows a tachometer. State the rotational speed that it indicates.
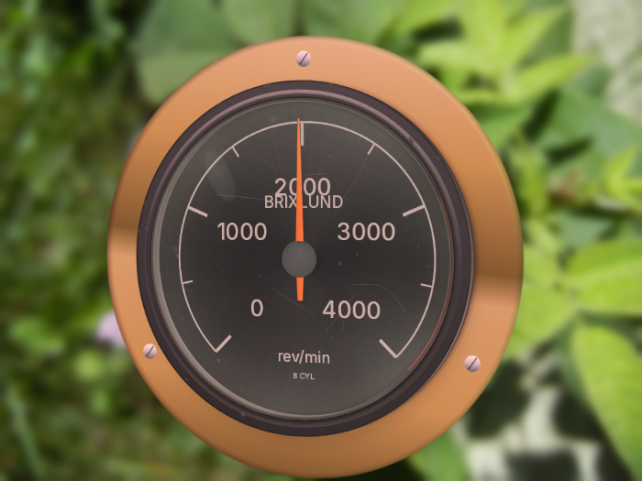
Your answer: 2000 rpm
